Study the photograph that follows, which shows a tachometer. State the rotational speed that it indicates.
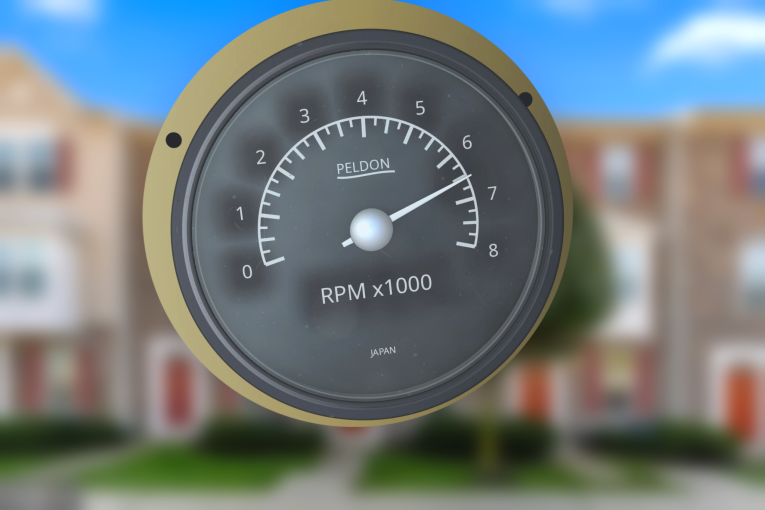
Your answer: 6500 rpm
